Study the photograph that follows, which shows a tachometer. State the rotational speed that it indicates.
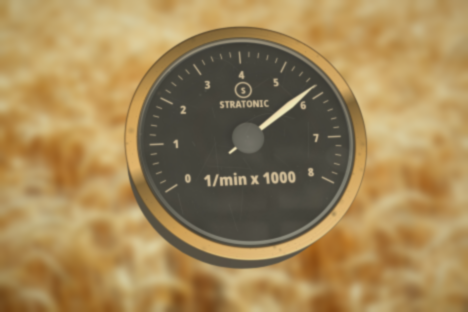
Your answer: 5800 rpm
